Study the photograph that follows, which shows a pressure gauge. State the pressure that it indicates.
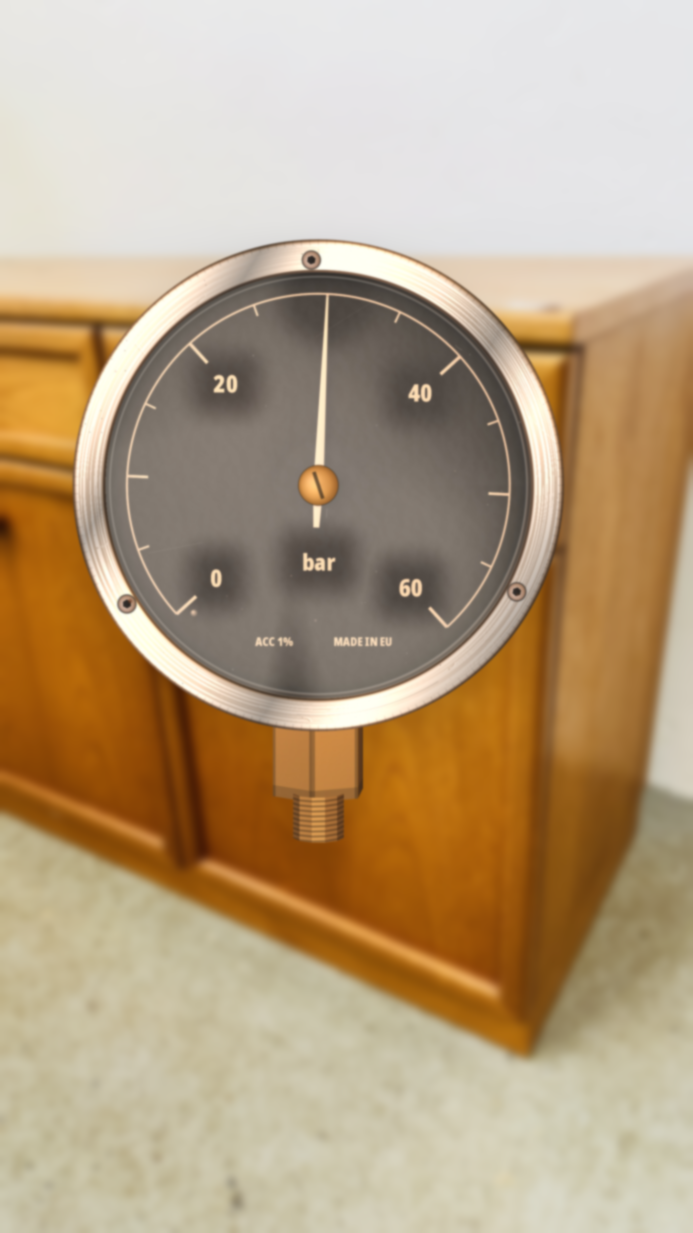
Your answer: 30 bar
